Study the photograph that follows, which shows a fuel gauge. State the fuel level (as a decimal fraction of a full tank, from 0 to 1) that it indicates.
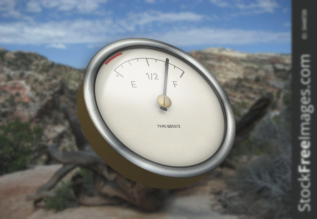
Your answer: 0.75
